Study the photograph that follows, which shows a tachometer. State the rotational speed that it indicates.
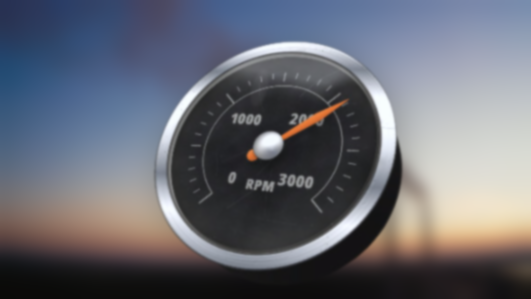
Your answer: 2100 rpm
